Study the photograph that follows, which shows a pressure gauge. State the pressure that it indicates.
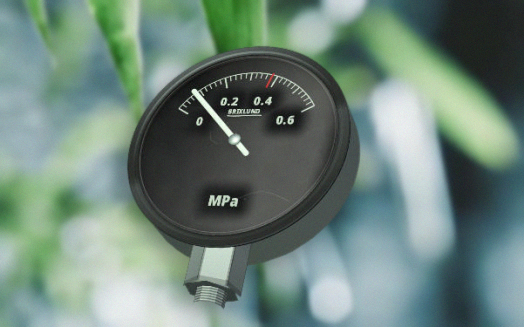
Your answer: 0.08 MPa
